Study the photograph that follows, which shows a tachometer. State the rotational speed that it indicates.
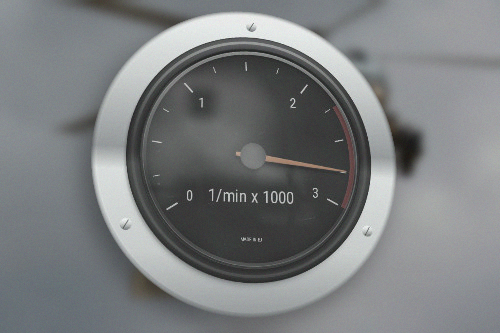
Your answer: 2750 rpm
